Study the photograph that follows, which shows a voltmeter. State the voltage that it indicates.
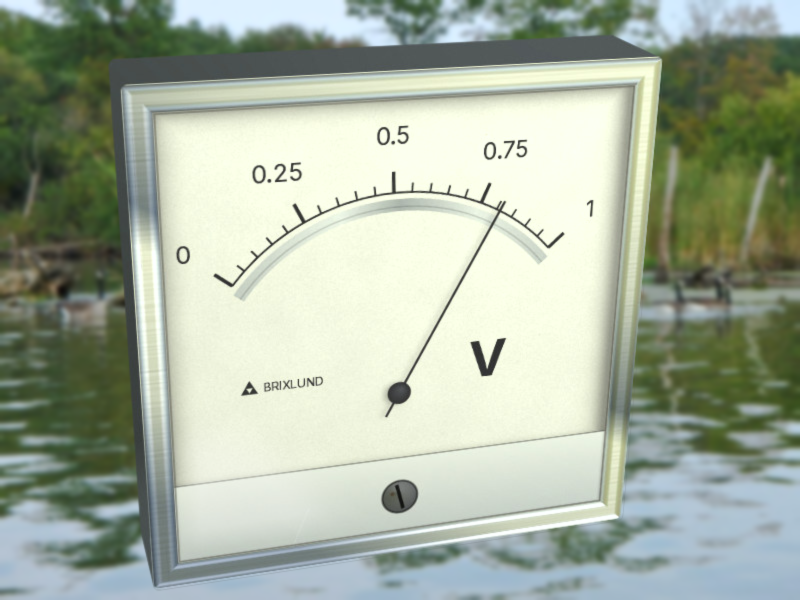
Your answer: 0.8 V
